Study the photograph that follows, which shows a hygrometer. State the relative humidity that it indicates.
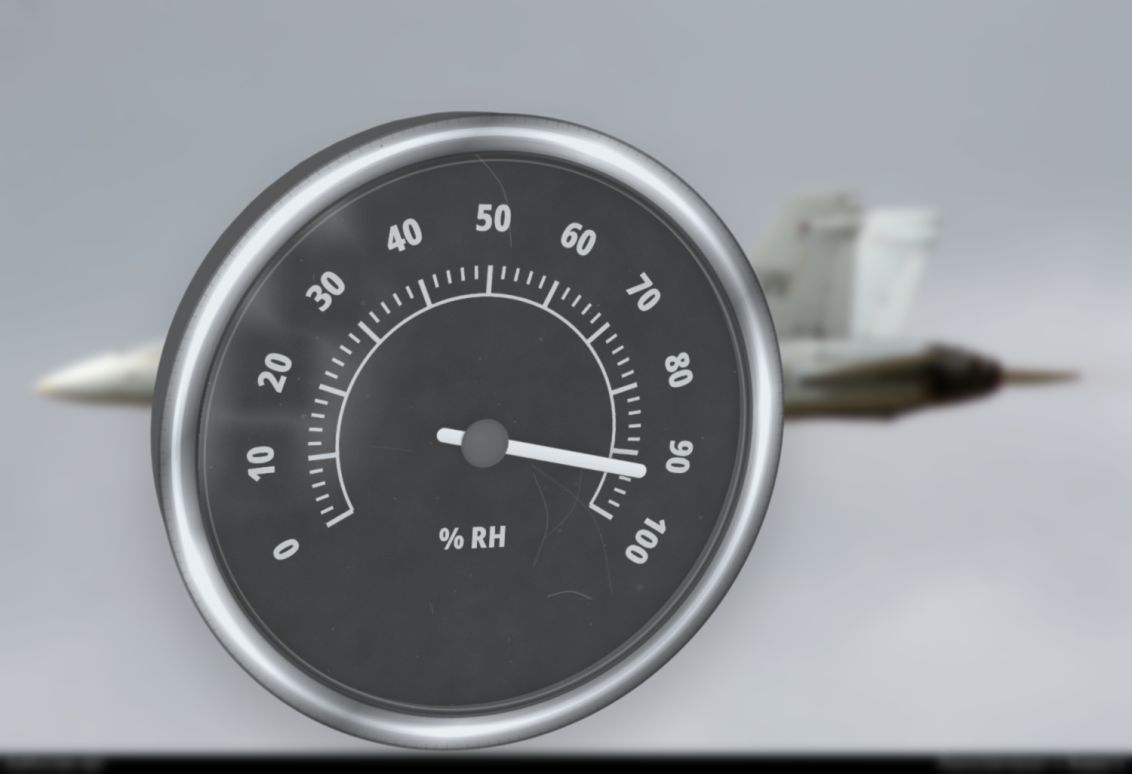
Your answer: 92 %
